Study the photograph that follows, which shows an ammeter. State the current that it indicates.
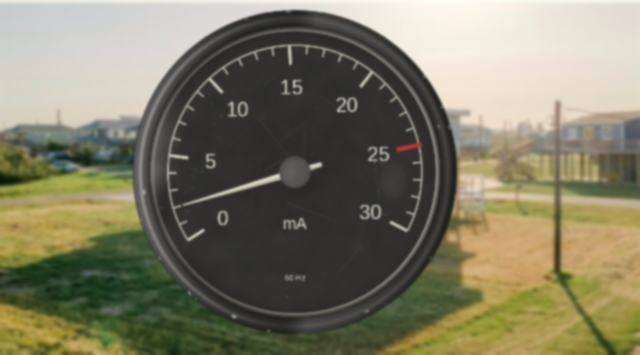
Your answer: 2 mA
